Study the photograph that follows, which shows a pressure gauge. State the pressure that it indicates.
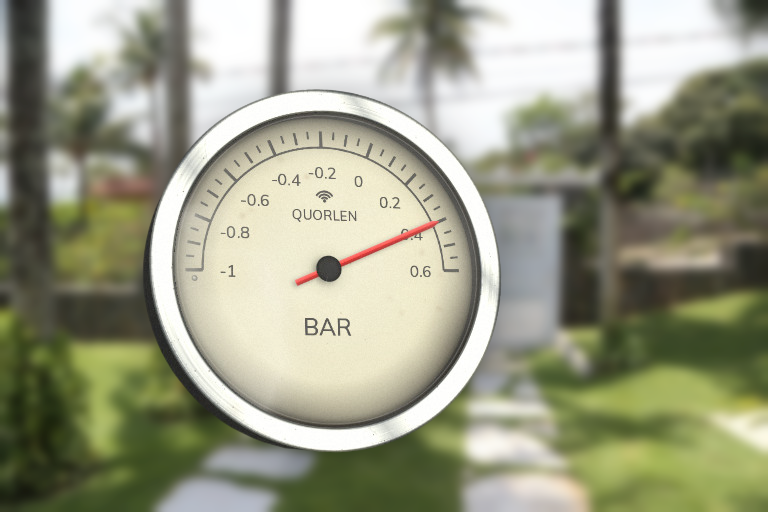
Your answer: 0.4 bar
